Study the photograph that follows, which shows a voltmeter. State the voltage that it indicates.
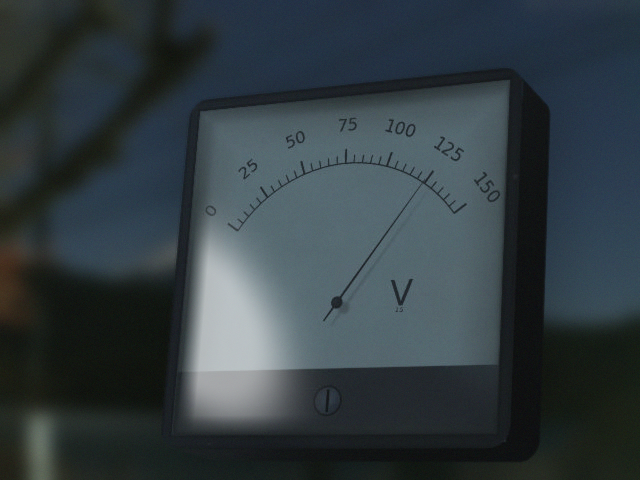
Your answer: 125 V
